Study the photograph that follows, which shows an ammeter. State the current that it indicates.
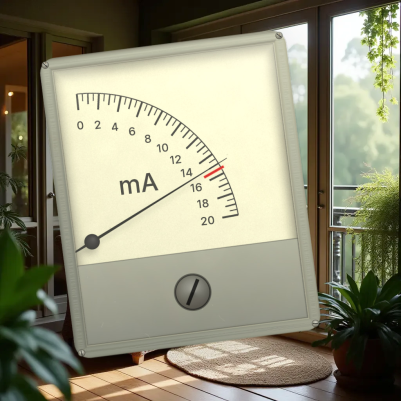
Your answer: 15 mA
